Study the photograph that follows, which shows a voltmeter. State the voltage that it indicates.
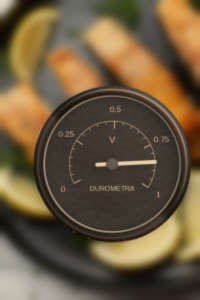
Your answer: 0.85 V
